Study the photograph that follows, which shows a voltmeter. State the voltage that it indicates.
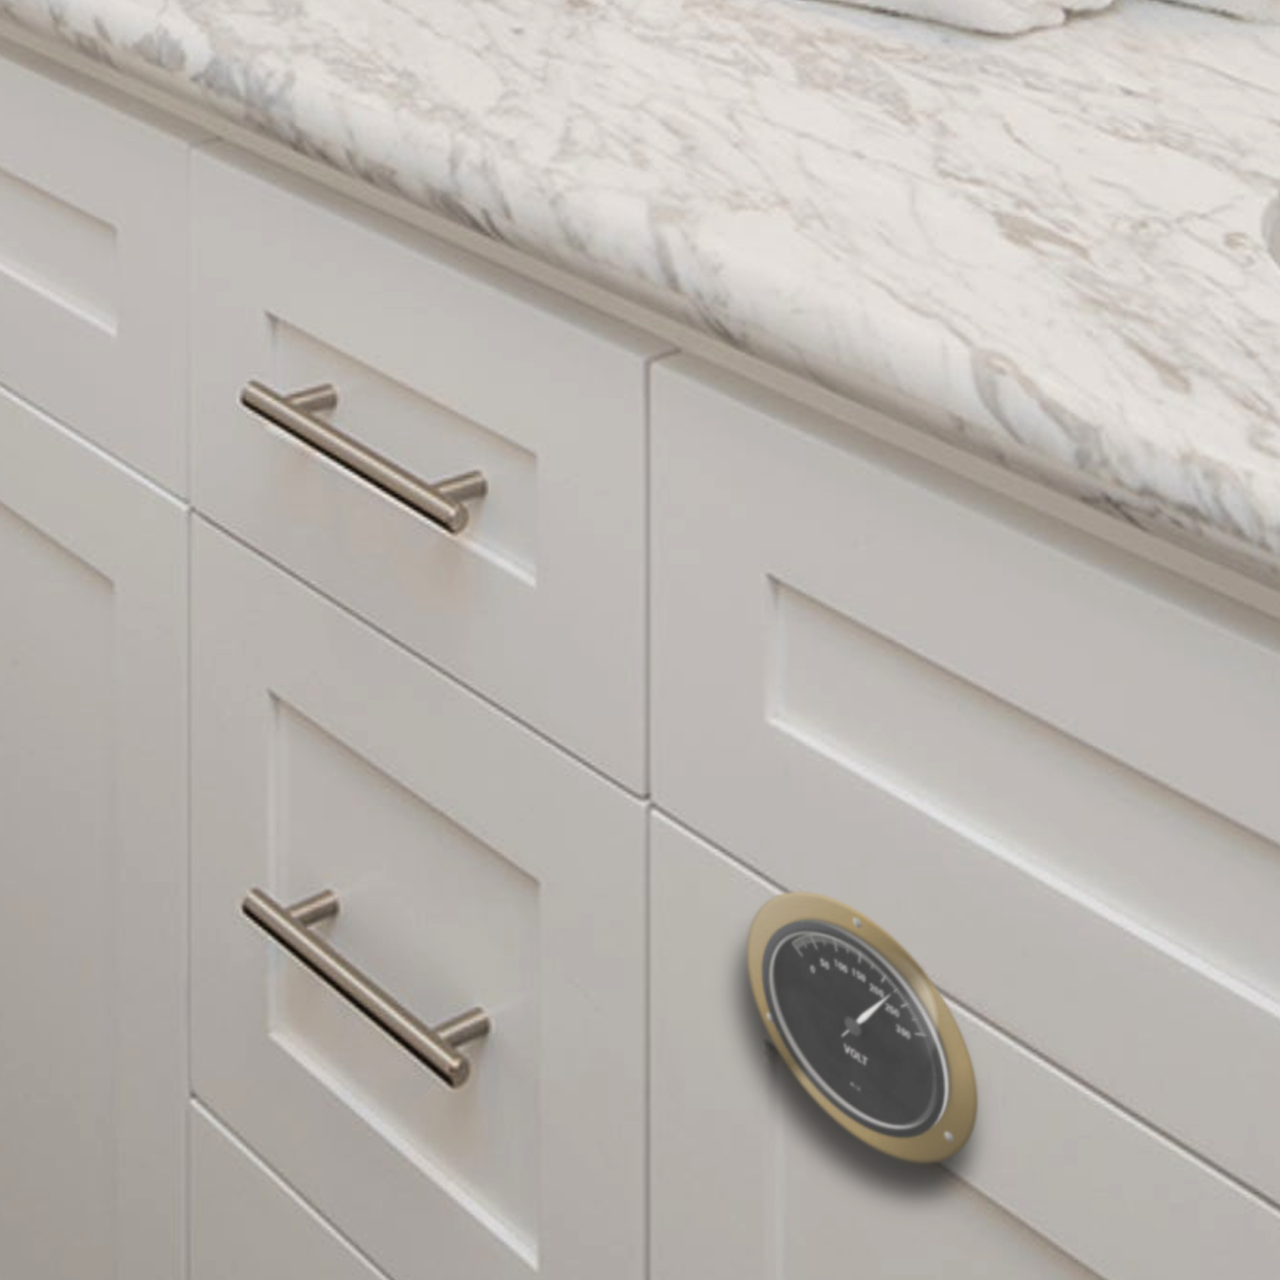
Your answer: 225 V
